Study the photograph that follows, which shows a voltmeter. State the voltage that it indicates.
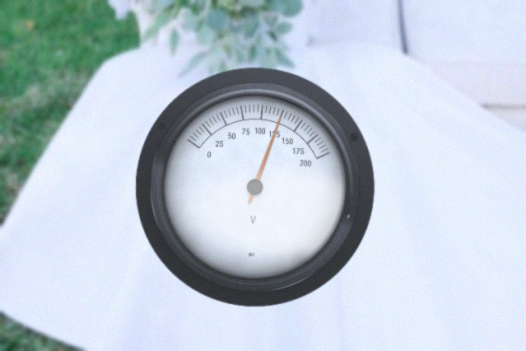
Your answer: 125 V
